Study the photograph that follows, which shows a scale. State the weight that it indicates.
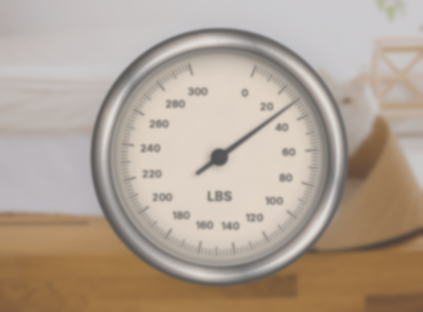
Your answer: 30 lb
